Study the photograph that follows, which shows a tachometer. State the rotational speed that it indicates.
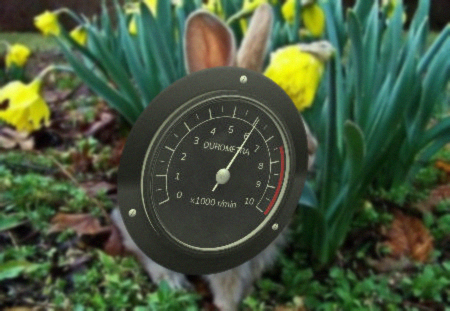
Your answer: 6000 rpm
